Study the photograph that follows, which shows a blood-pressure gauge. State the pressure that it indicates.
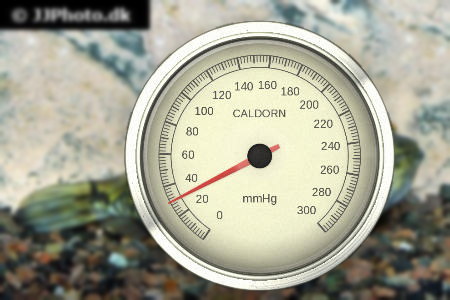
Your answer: 30 mmHg
